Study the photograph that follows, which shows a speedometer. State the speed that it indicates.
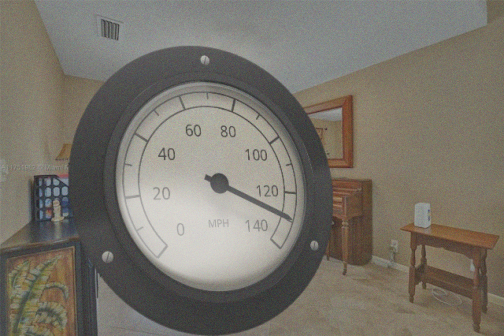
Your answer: 130 mph
